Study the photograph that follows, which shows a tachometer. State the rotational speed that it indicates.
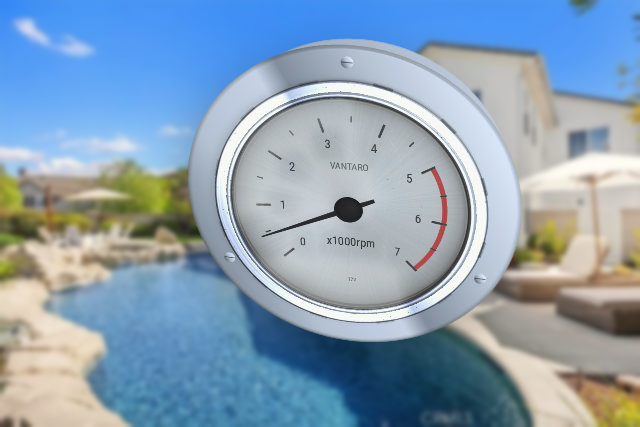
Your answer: 500 rpm
